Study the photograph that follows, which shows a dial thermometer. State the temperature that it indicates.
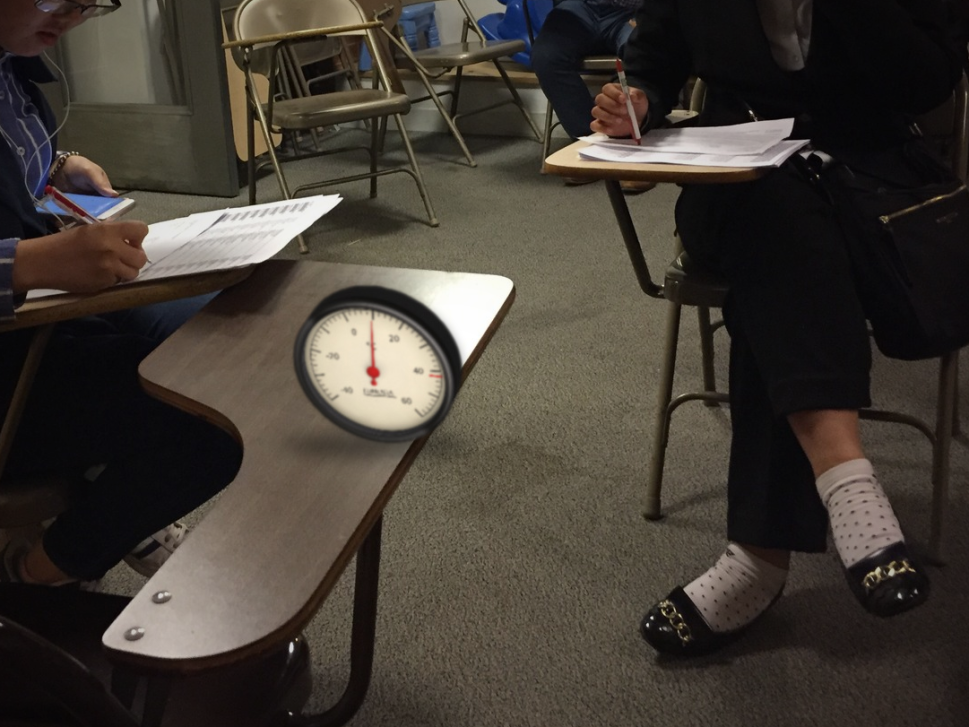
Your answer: 10 °C
